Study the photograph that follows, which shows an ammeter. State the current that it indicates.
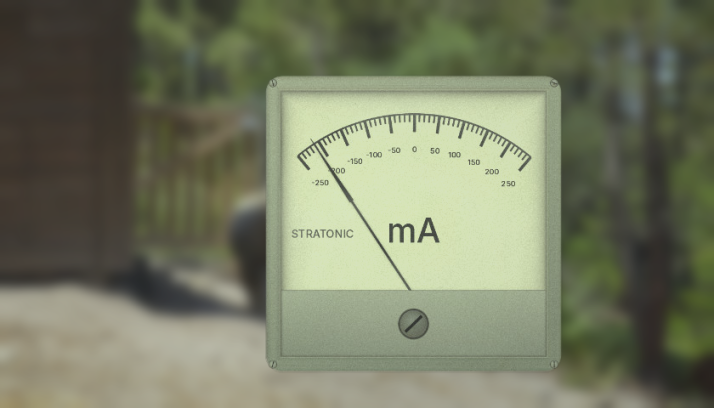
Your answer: -210 mA
